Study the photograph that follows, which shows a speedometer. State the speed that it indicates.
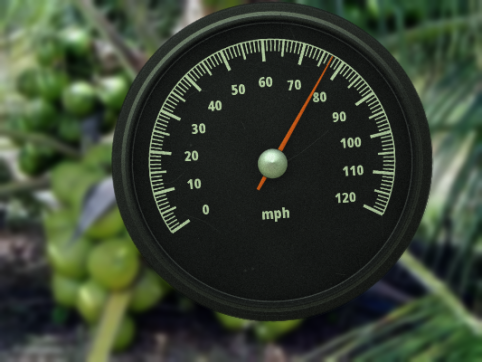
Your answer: 77 mph
